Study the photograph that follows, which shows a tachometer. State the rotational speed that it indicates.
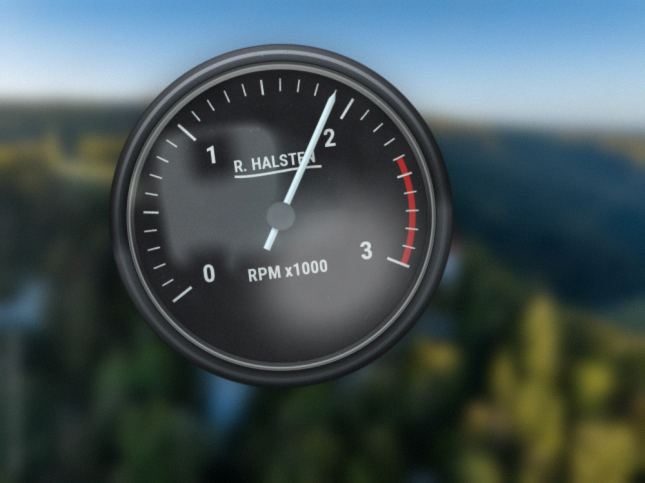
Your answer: 1900 rpm
